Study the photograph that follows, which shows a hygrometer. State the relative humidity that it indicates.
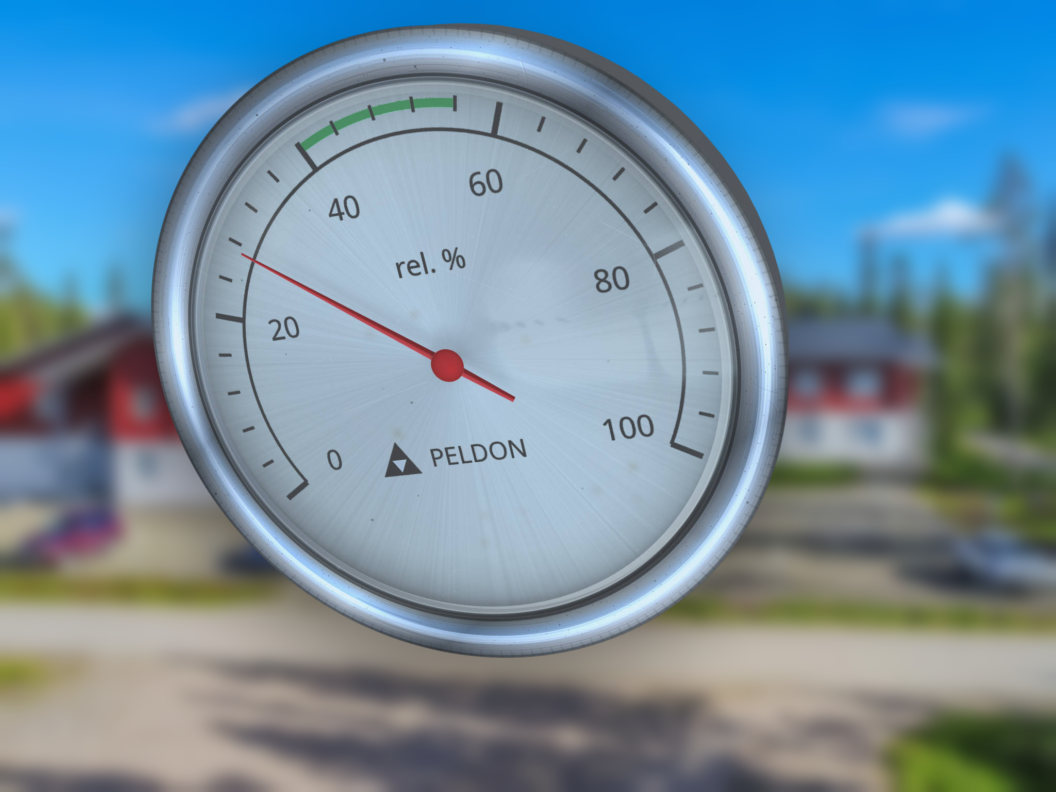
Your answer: 28 %
